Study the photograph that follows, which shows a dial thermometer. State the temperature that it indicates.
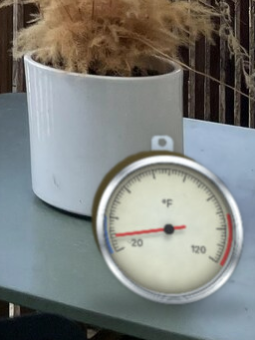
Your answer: -10 °F
